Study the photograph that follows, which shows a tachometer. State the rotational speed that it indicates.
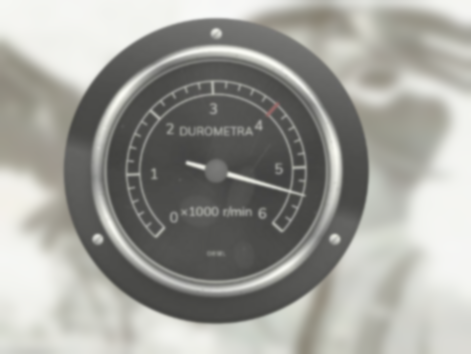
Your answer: 5400 rpm
